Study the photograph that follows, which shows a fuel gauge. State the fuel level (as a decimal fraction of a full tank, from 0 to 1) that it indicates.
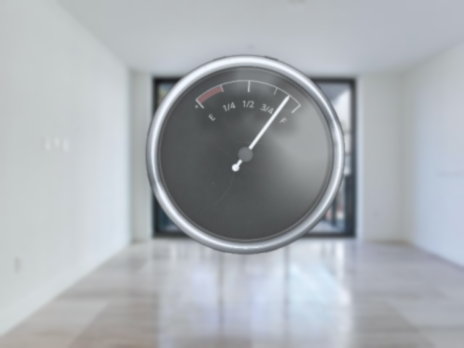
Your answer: 0.875
